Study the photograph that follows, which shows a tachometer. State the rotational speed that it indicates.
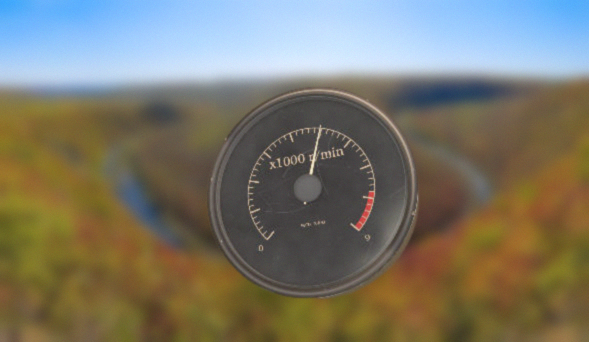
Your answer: 5000 rpm
